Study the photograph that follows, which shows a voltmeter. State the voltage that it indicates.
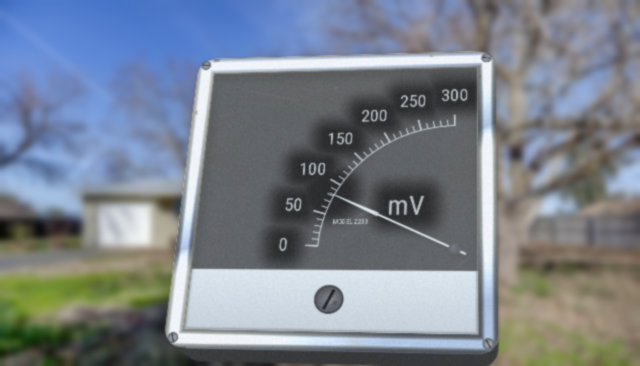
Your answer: 80 mV
